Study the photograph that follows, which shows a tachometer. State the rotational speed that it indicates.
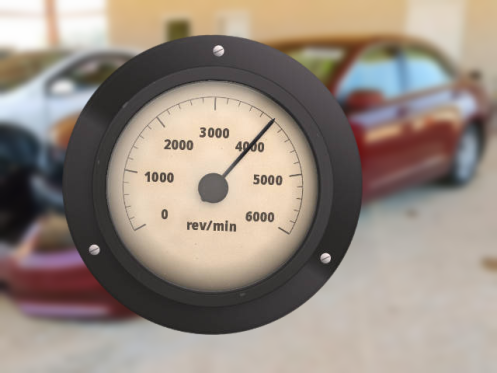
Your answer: 4000 rpm
